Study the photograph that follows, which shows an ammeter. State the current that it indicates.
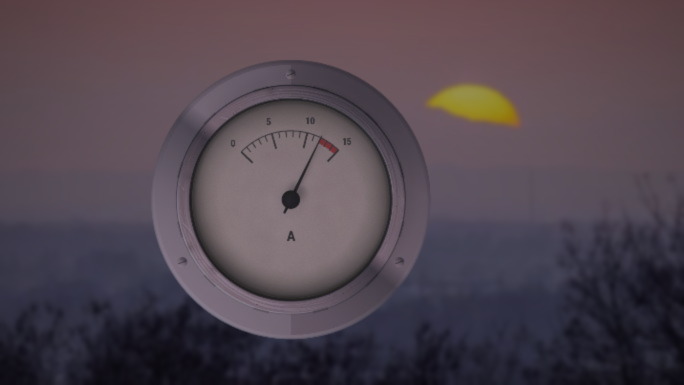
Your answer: 12 A
